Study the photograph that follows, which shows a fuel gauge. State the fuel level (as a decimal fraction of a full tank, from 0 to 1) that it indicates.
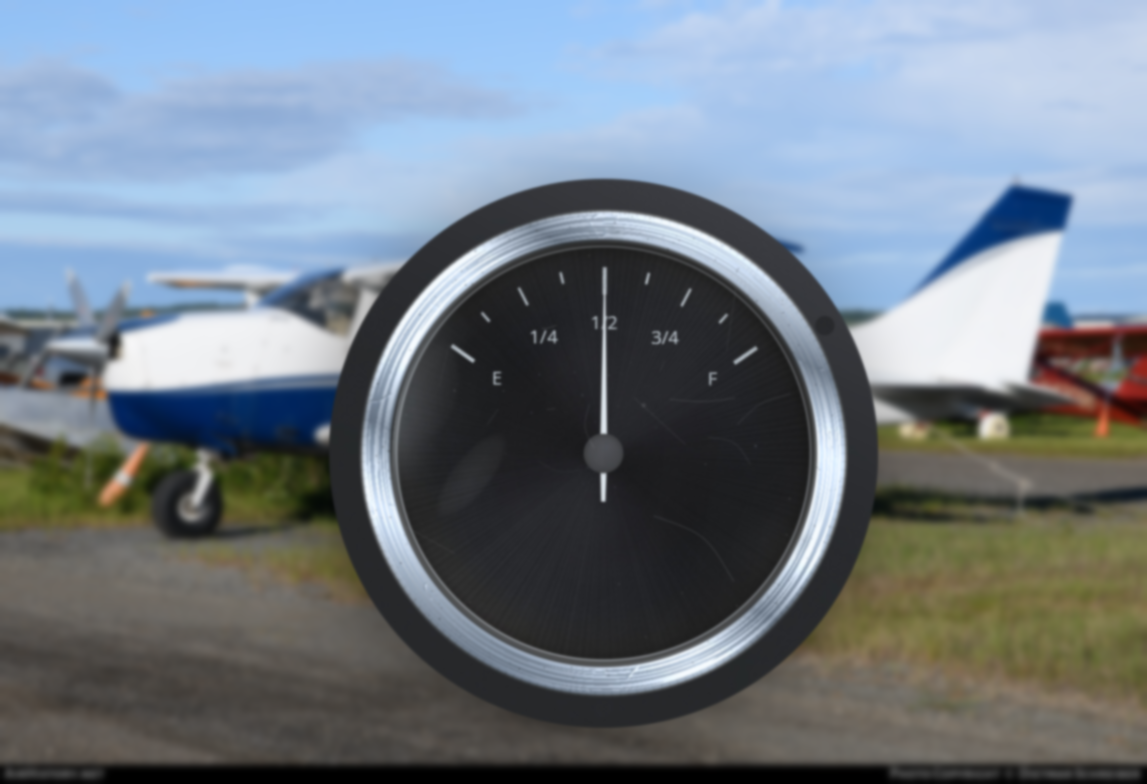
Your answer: 0.5
